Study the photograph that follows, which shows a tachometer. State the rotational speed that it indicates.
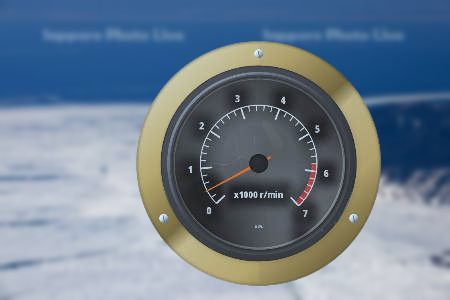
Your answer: 400 rpm
